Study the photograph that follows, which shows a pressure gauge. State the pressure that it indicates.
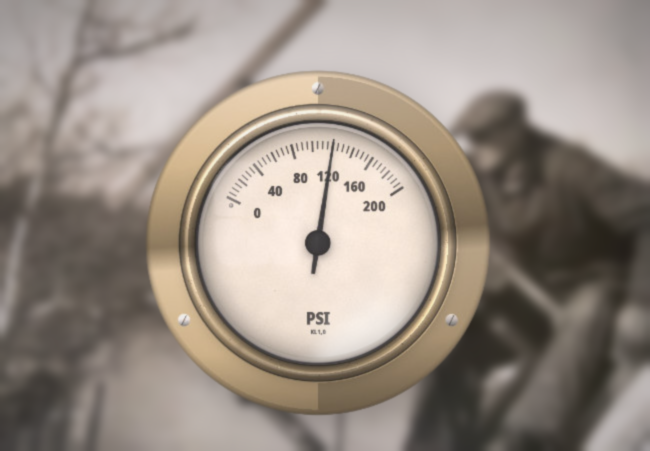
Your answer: 120 psi
